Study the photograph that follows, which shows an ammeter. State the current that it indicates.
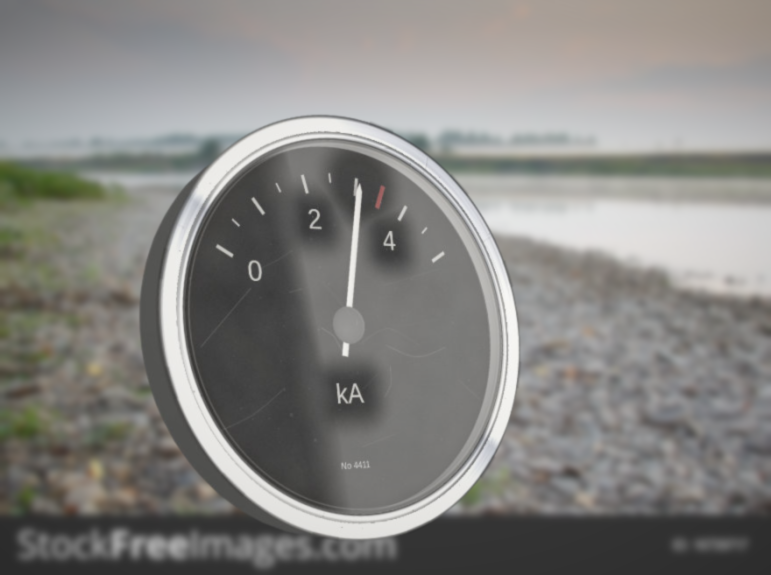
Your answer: 3 kA
